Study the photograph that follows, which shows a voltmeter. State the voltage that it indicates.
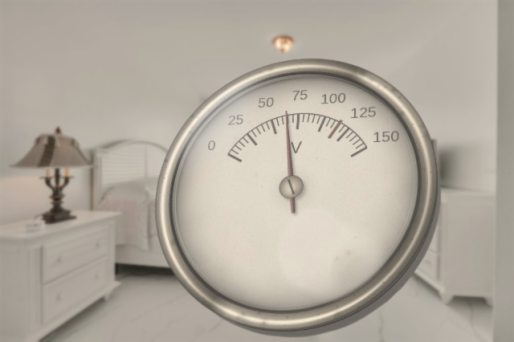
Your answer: 65 V
